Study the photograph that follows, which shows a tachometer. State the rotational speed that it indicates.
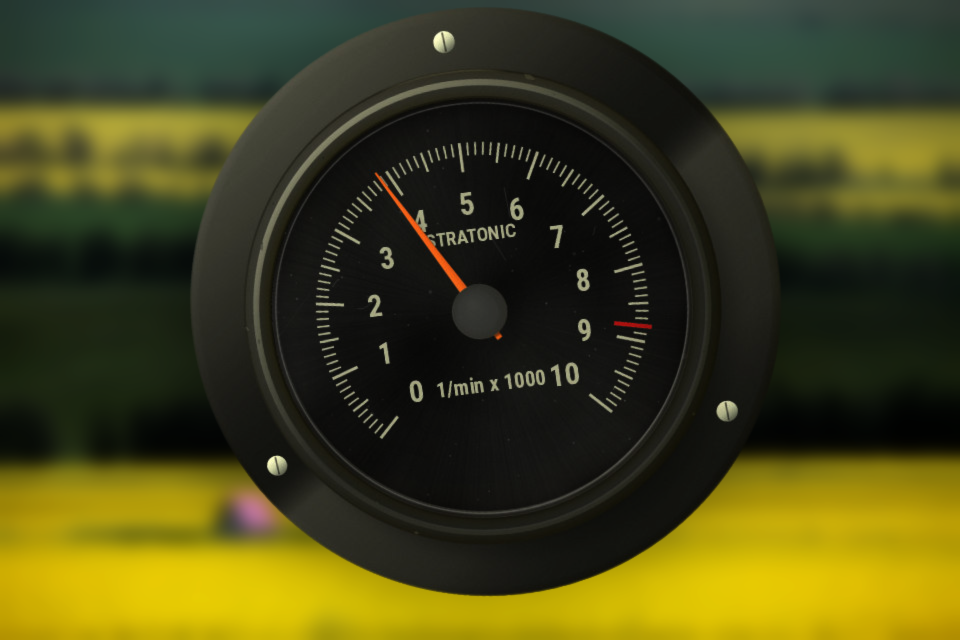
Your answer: 3900 rpm
